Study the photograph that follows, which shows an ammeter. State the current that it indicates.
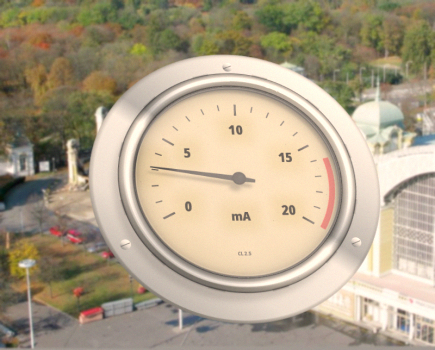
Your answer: 3 mA
